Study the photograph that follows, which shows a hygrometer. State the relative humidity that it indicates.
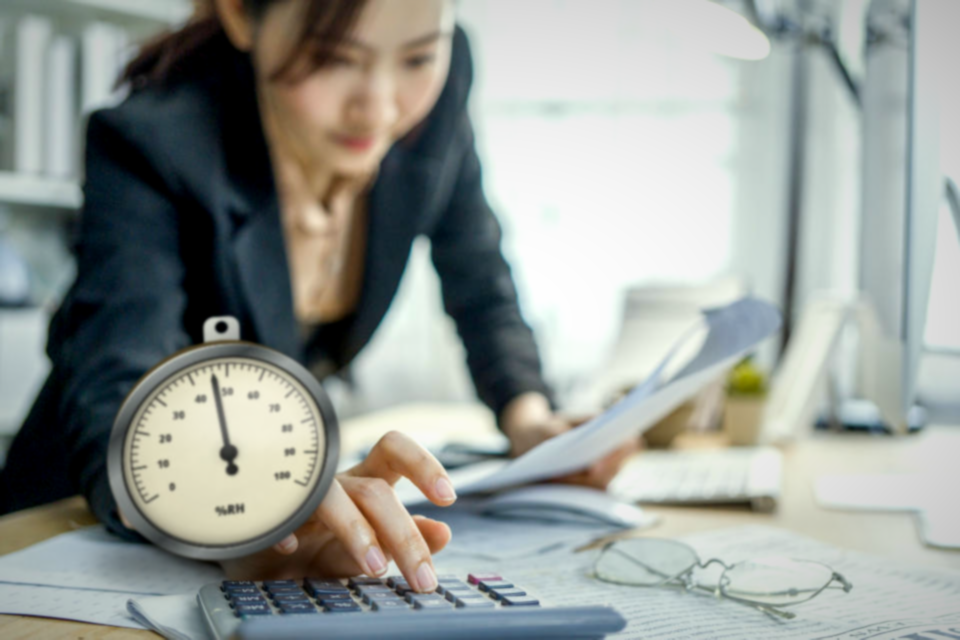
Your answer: 46 %
